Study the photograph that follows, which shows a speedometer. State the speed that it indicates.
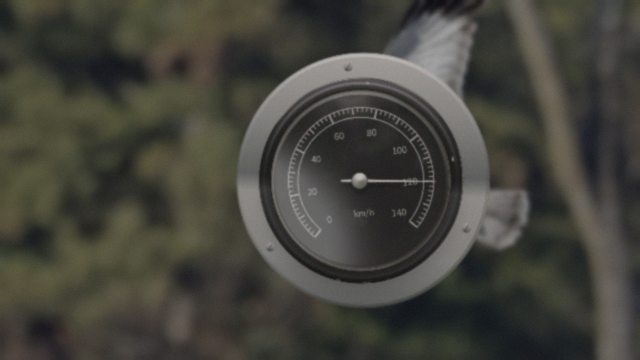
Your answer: 120 km/h
